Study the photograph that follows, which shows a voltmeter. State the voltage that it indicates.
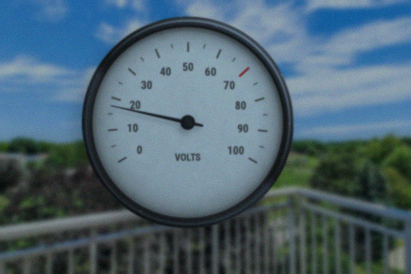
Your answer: 17.5 V
